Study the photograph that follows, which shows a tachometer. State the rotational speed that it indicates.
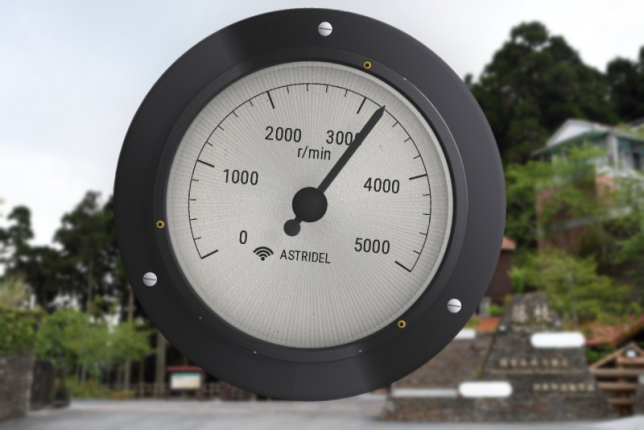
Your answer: 3200 rpm
